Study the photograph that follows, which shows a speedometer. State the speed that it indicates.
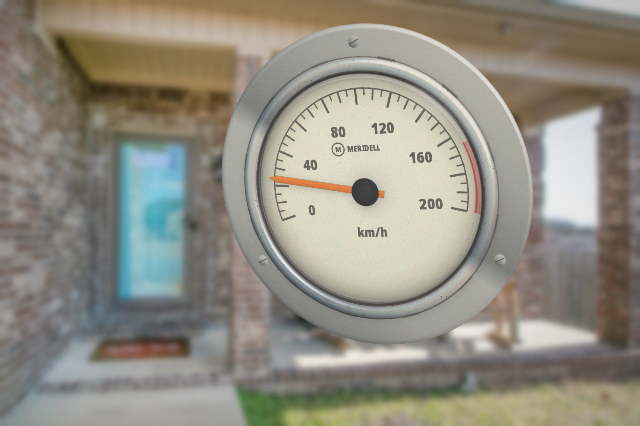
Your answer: 25 km/h
